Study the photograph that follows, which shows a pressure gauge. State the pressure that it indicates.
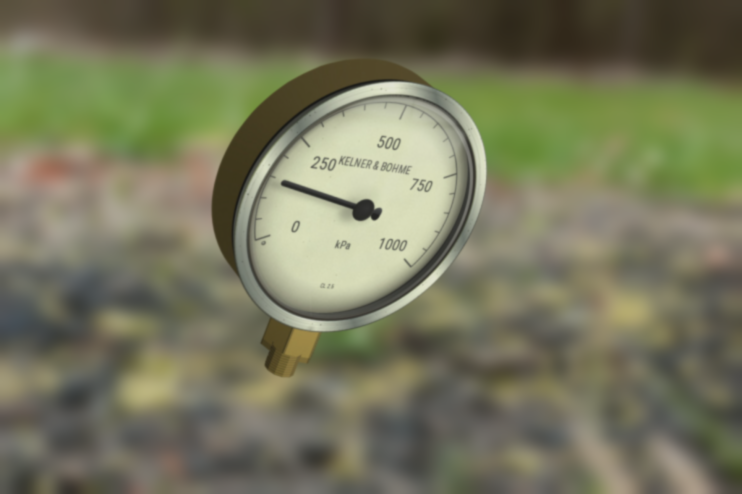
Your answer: 150 kPa
